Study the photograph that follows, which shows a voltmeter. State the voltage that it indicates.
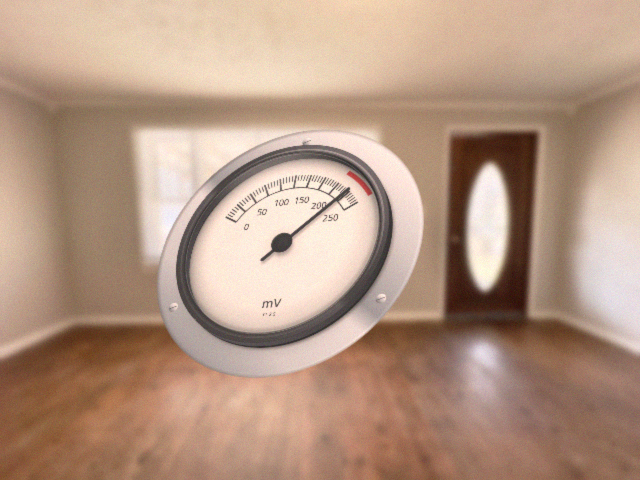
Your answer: 225 mV
